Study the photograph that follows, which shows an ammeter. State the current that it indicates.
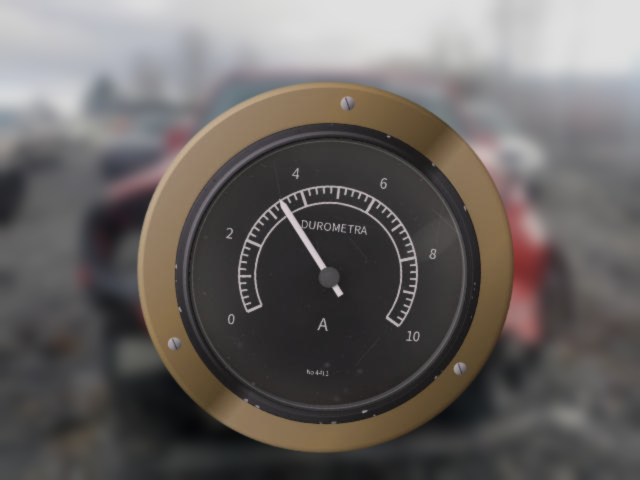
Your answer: 3.4 A
